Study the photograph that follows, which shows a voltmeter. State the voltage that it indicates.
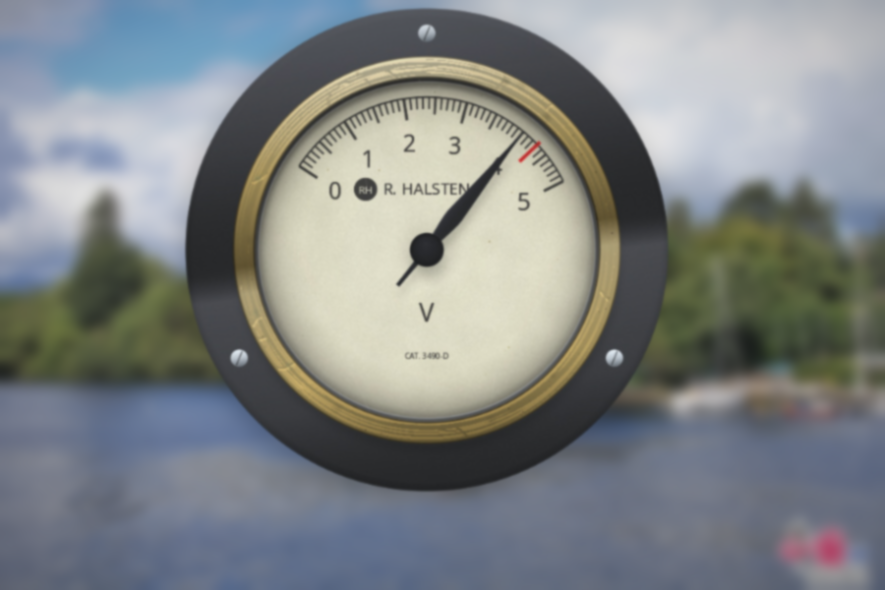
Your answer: 4 V
